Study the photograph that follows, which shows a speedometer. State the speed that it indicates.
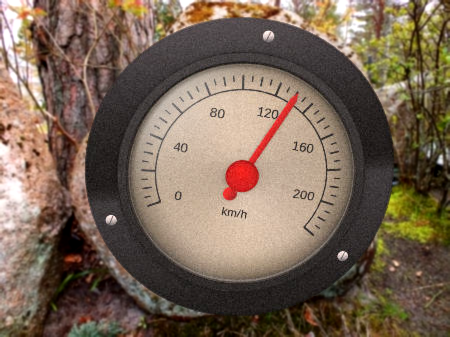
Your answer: 130 km/h
